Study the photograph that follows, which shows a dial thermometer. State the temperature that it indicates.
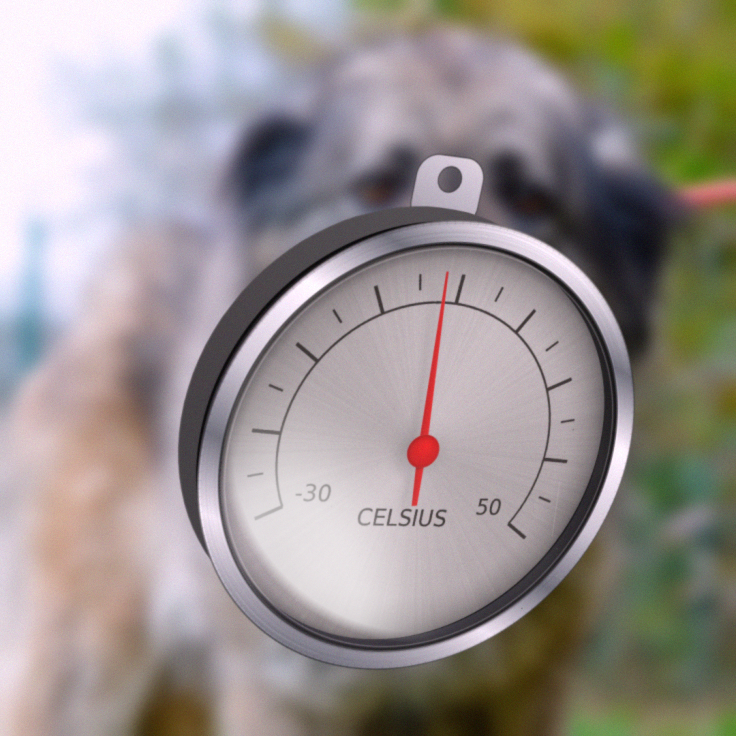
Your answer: 7.5 °C
